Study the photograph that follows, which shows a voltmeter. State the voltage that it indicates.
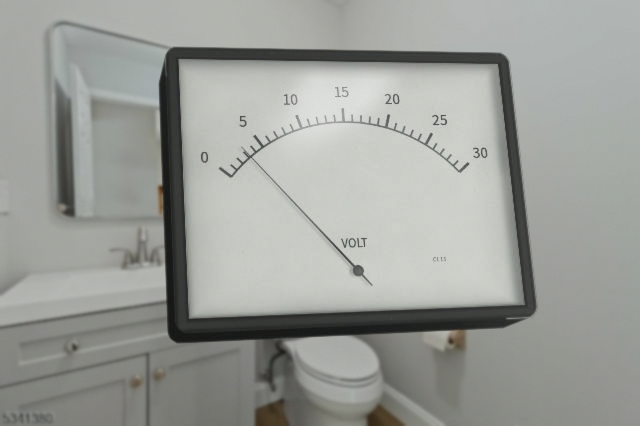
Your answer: 3 V
